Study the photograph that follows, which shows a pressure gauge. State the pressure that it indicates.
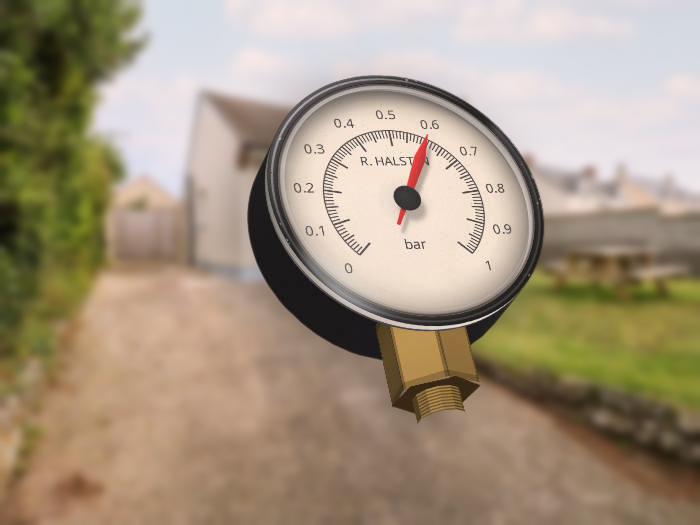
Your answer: 0.6 bar
